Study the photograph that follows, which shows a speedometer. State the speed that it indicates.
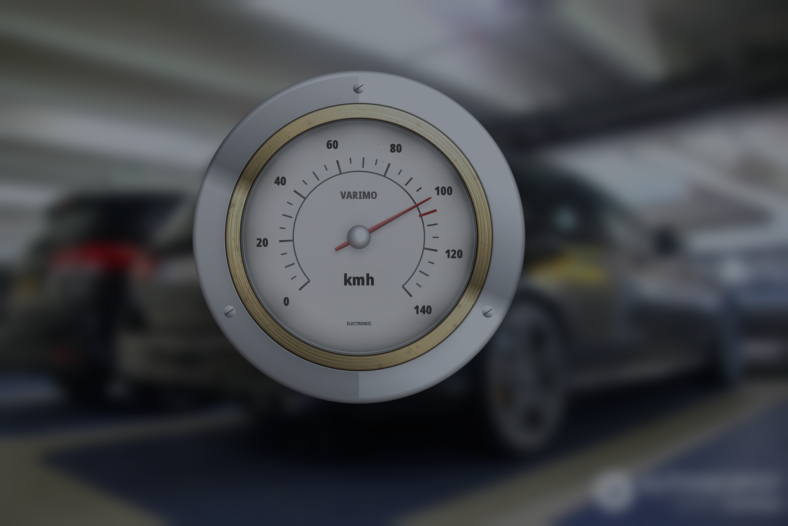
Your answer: 100 km/h
